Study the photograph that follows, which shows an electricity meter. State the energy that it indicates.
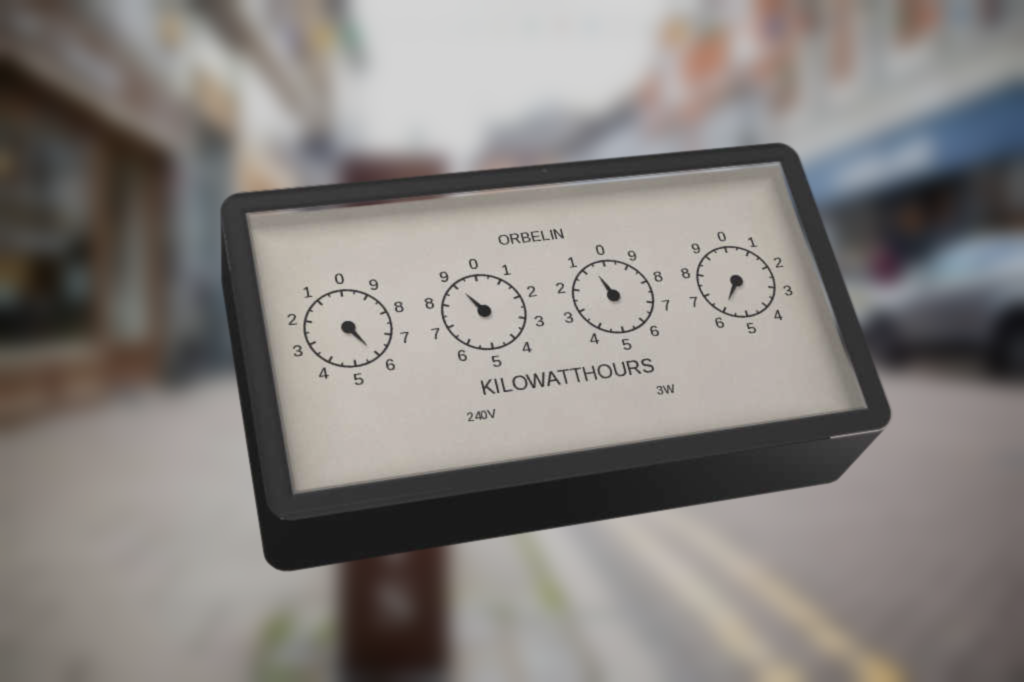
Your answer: 5906 kWh
